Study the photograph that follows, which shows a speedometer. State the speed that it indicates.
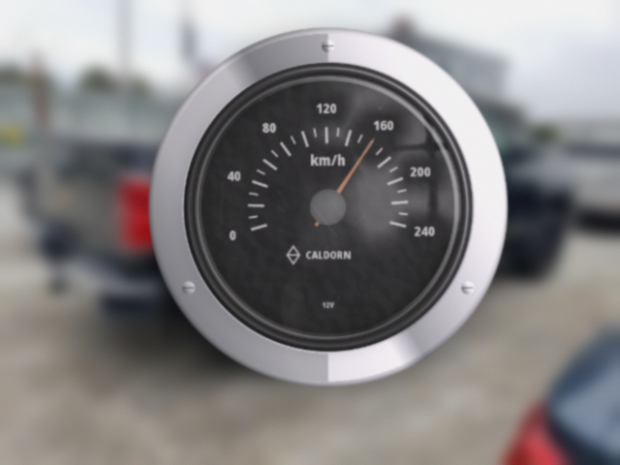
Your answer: 160 km/h
